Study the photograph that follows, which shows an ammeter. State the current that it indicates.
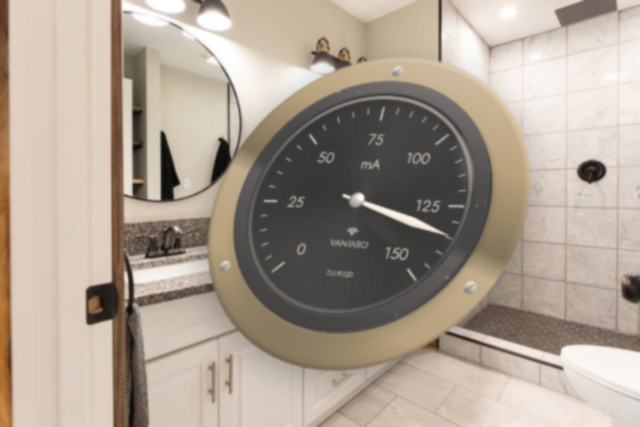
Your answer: 135 mA
